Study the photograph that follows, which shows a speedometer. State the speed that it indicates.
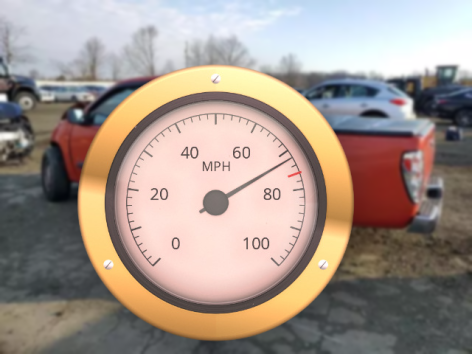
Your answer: 72 mph
